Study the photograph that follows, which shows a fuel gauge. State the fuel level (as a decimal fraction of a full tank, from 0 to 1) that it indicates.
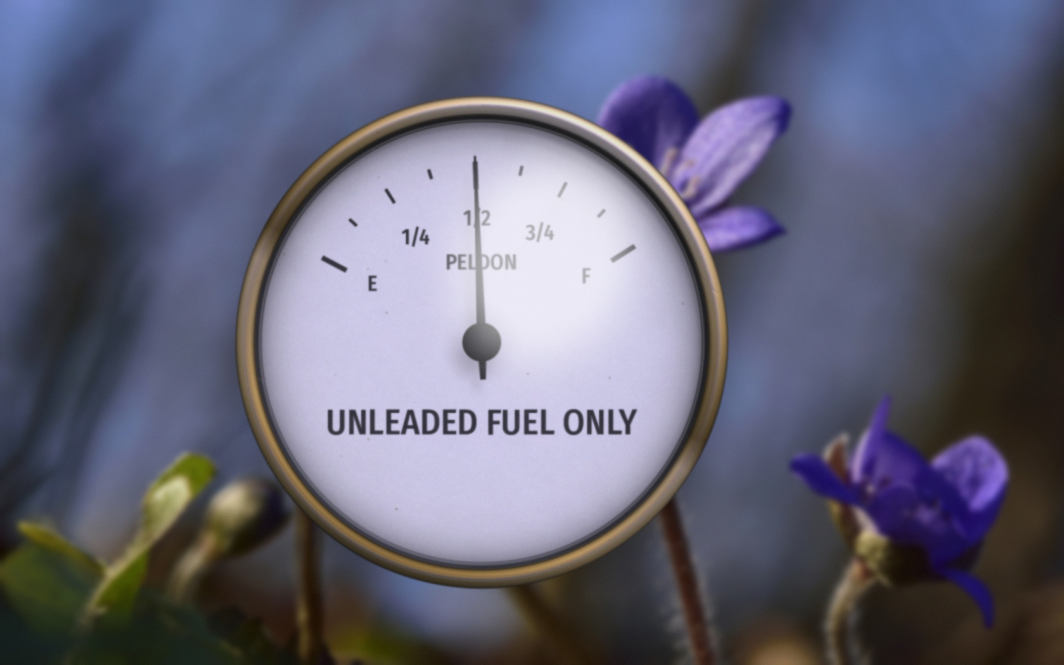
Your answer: 0.5
